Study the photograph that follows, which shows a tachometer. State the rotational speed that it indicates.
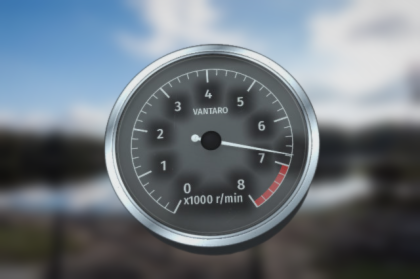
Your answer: 6800 rpm
